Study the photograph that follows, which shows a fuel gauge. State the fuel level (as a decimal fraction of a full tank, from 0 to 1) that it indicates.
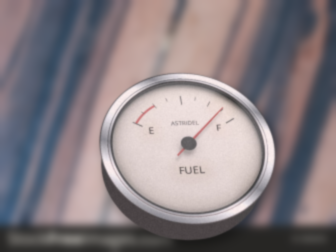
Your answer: 0.875
